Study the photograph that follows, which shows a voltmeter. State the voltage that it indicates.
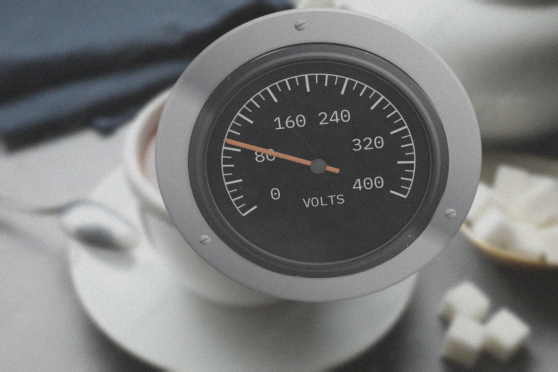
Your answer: 90 V
